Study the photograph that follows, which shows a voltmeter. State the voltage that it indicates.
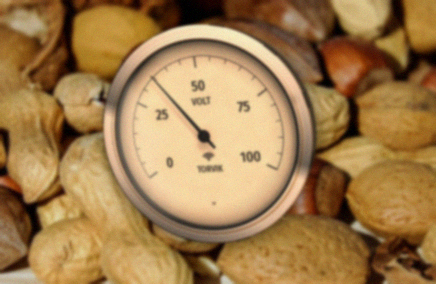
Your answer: 35 V
